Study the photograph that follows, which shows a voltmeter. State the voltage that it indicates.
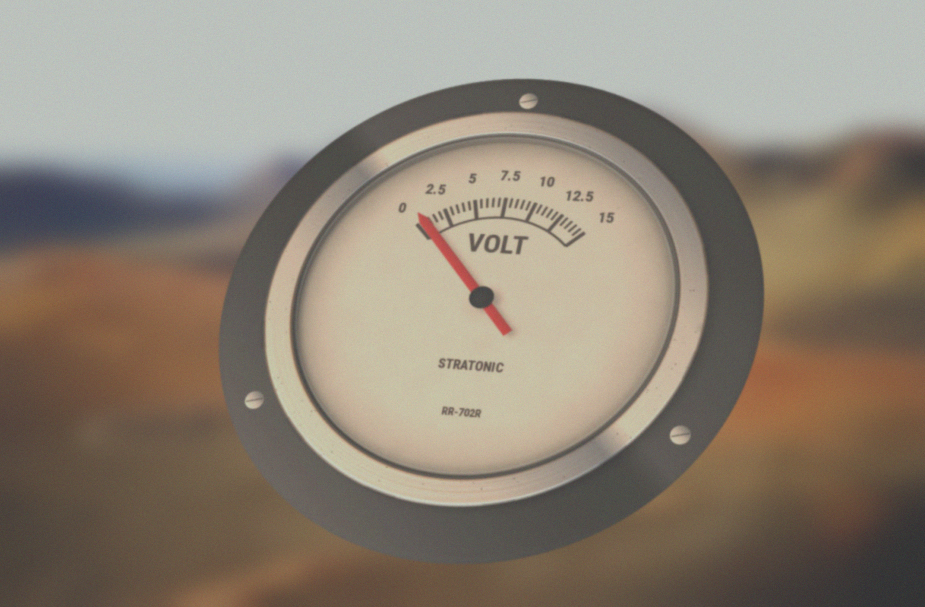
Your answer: 0.5 V
